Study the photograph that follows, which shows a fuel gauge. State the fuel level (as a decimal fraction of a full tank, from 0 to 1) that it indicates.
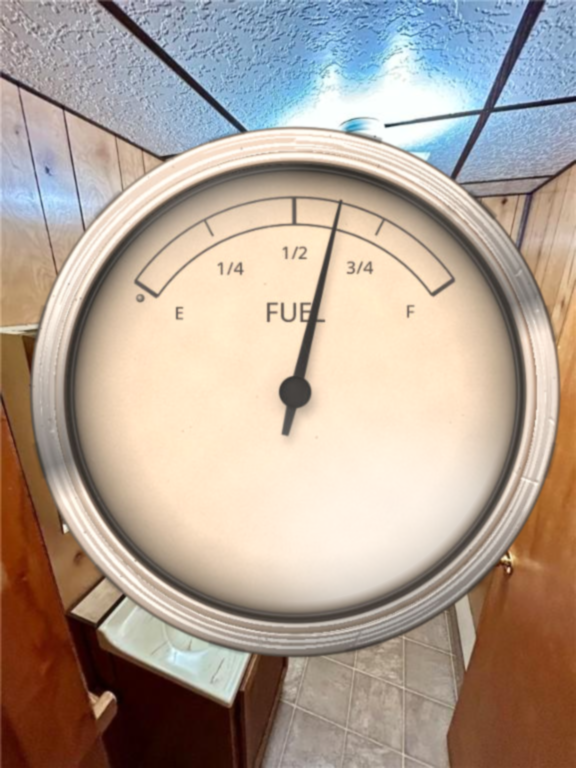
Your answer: 0.625
